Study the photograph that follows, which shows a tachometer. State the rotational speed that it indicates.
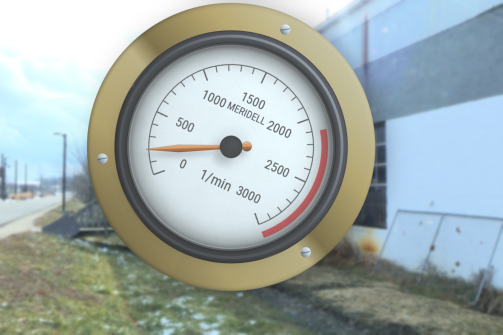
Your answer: 200 rpm
